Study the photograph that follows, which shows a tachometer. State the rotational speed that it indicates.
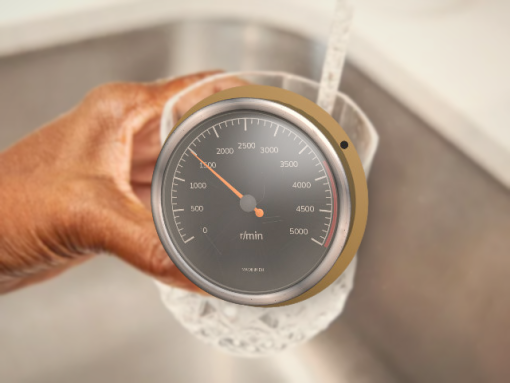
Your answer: 1500 rpm
